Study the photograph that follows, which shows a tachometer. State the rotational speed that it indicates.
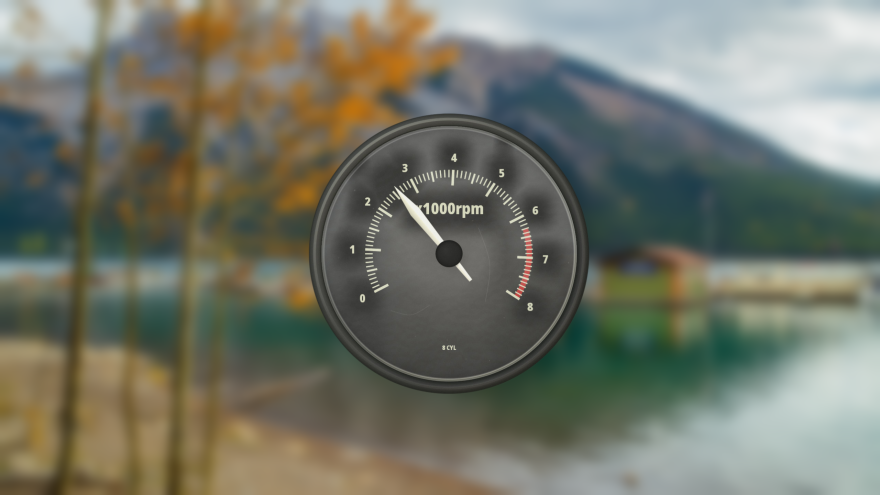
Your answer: 2600 rpm
